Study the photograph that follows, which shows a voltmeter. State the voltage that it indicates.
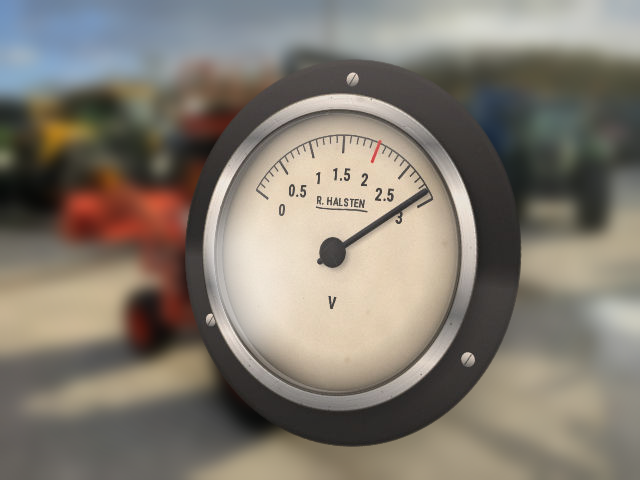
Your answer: 2.9 V
